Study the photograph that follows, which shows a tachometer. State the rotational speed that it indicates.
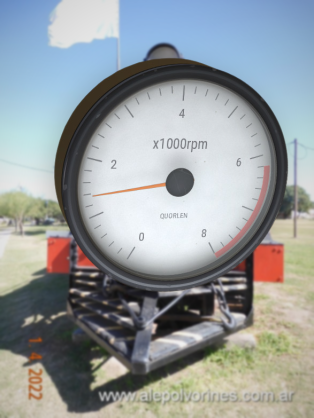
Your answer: 1400 rpm
